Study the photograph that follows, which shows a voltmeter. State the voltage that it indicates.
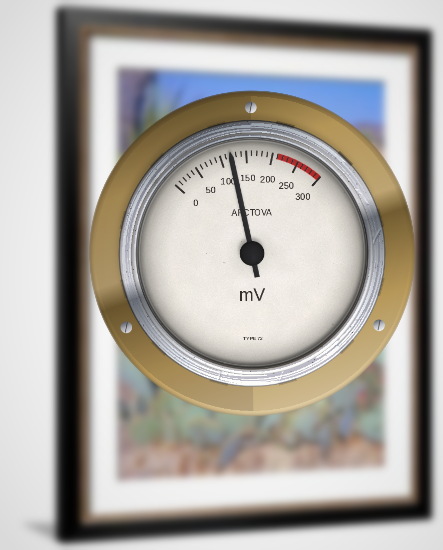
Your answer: 120 mV
